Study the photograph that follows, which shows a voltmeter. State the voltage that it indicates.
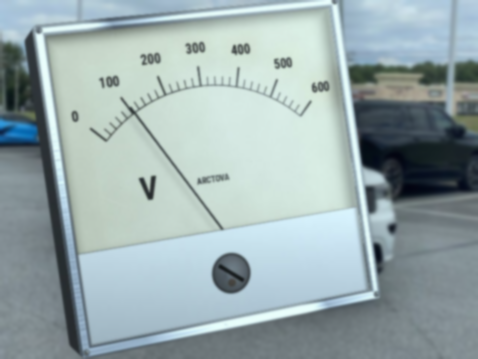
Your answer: 100 V
